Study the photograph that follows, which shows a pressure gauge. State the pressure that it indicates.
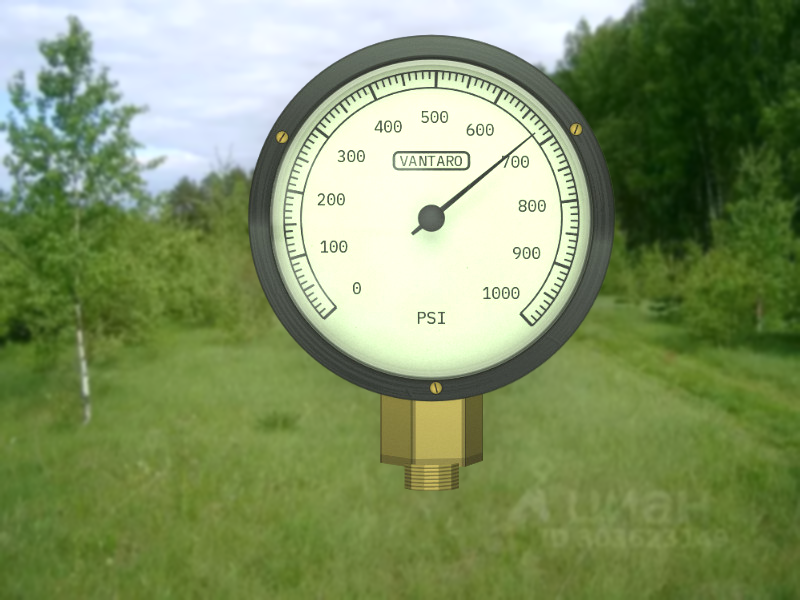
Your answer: 680 psi
